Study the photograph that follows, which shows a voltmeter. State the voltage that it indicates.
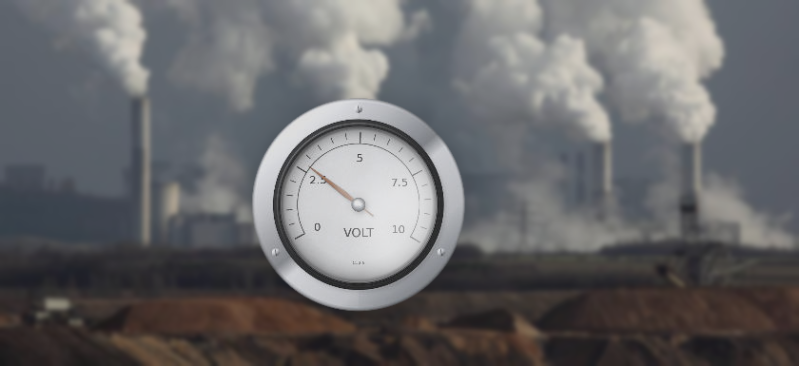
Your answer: 2.75 V
